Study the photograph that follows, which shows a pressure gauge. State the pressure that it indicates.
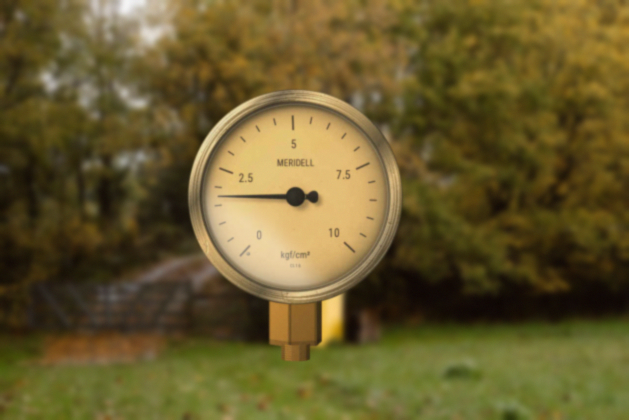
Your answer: 1.75 kg/cm²
